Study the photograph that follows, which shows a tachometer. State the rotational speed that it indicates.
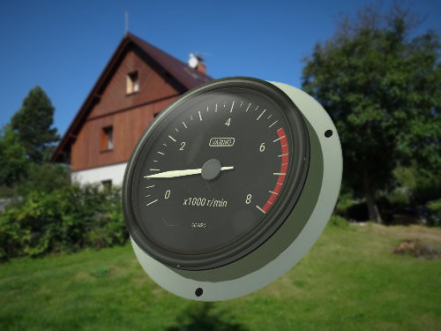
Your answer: 750 rpm
